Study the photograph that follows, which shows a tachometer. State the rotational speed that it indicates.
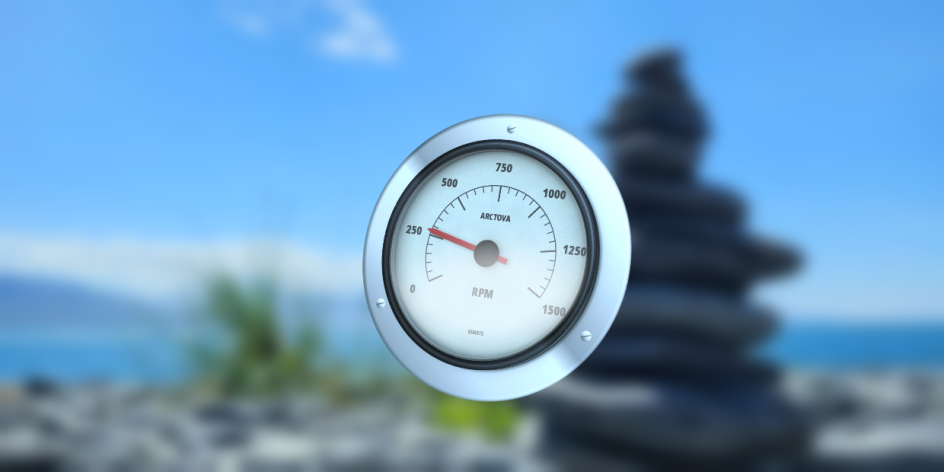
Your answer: 275 rpm
